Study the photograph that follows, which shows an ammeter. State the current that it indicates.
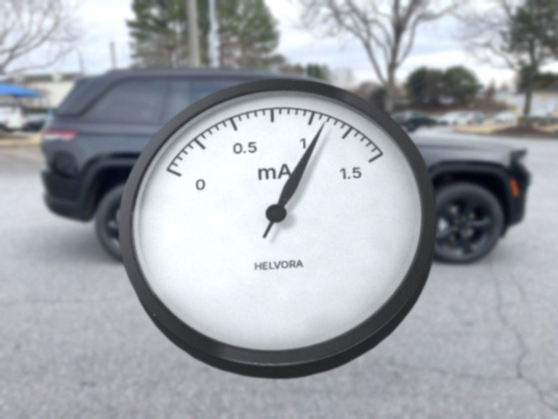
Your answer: 1.1 mA
